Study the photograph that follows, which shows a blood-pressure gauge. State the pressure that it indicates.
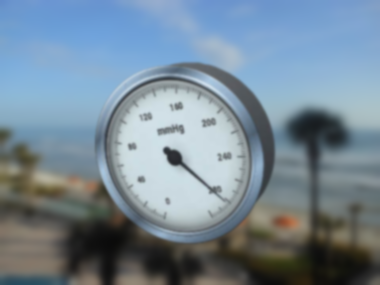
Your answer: 280 mmHg
